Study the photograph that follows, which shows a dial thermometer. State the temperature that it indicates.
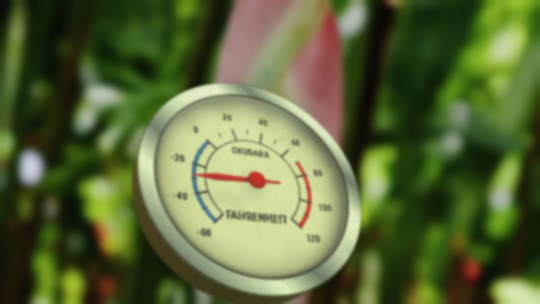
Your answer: -30 °F
